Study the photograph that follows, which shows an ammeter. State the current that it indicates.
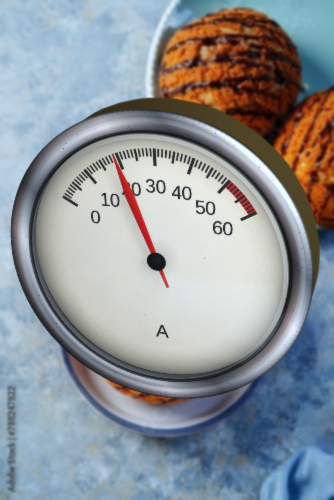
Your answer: 20 A
